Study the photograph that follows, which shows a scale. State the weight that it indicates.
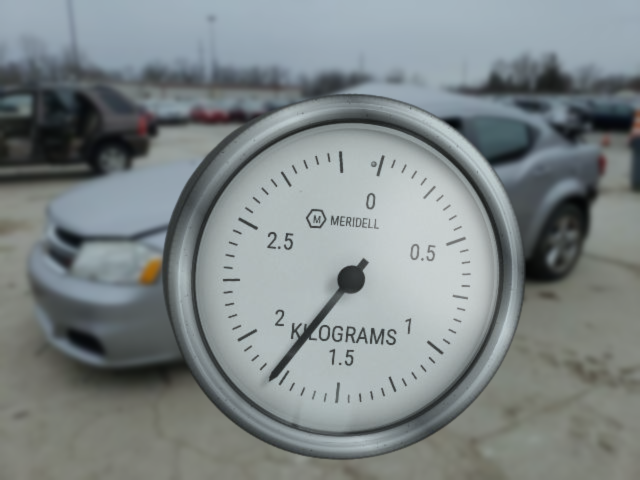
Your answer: 1.8 kg
